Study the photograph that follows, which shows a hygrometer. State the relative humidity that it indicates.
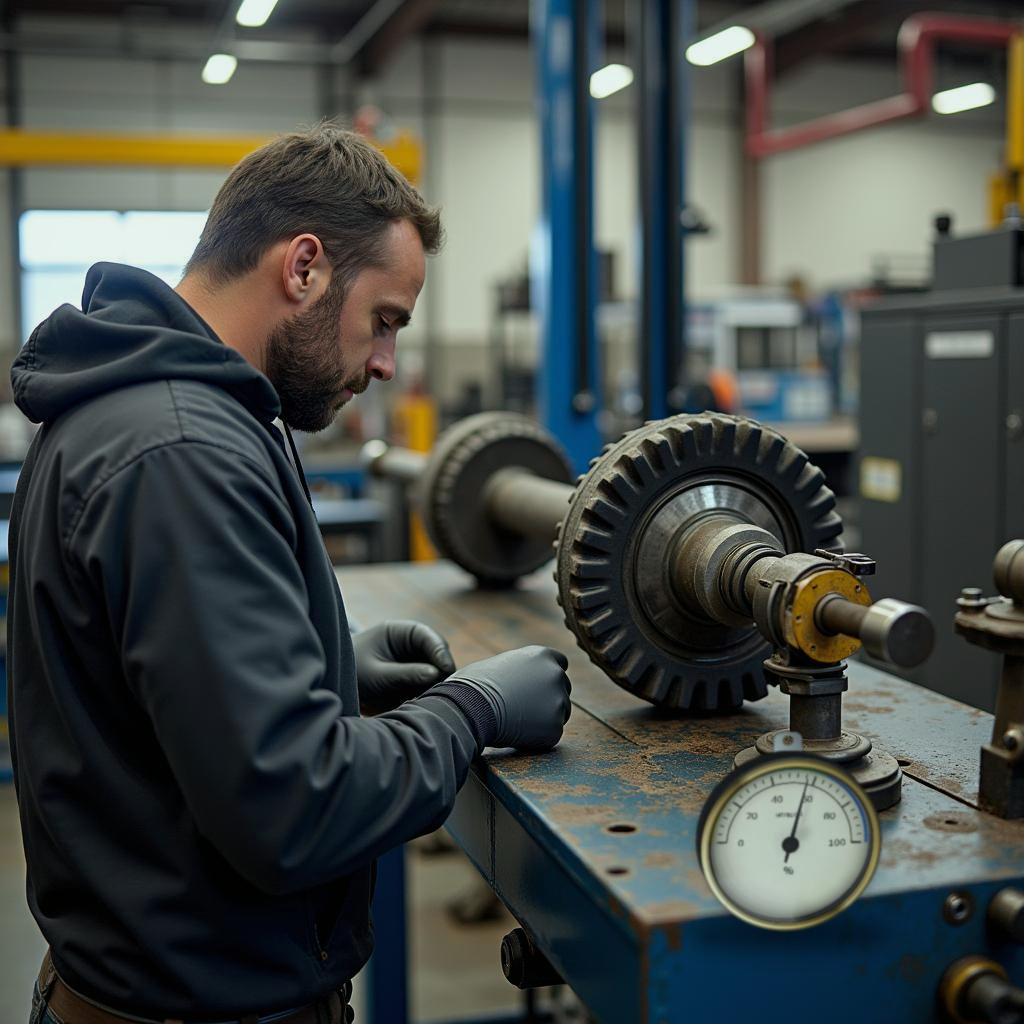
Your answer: 56 %
